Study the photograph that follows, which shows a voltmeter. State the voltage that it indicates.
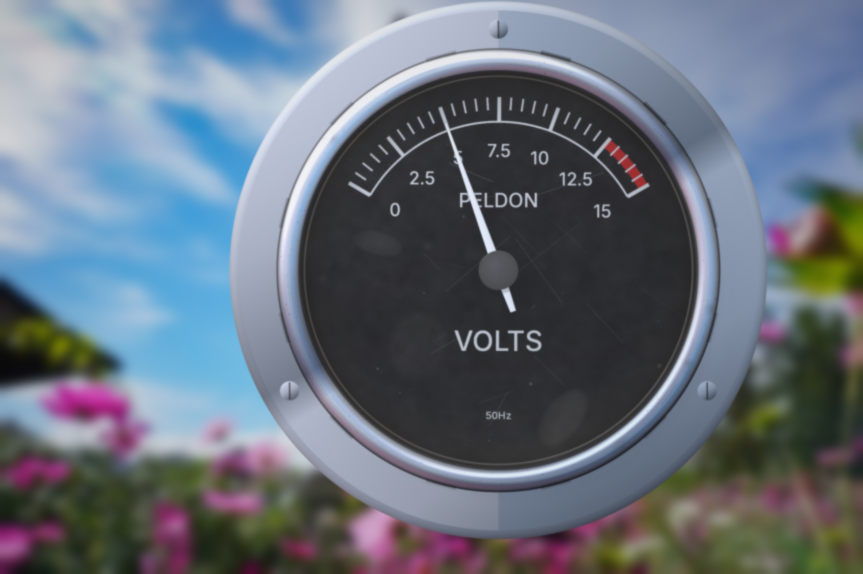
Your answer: 5 V
